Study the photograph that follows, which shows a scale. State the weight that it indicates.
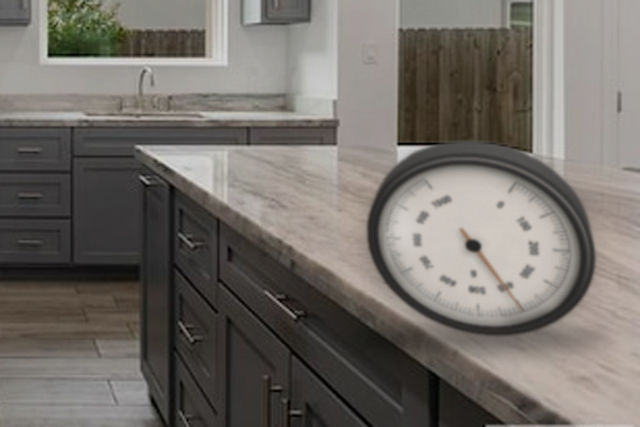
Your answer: 400 g
